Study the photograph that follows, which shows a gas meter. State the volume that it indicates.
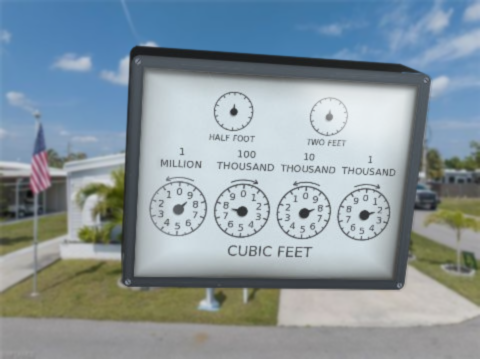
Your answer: 878200 ft³
